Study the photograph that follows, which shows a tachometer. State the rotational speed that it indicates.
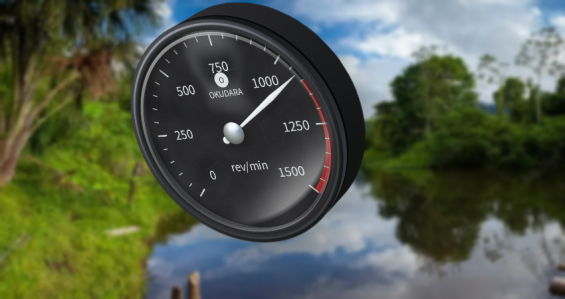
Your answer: 1075 rpm
